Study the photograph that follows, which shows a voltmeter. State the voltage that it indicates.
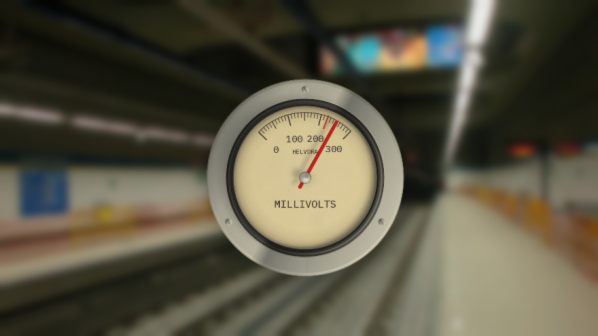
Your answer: 250 mV
